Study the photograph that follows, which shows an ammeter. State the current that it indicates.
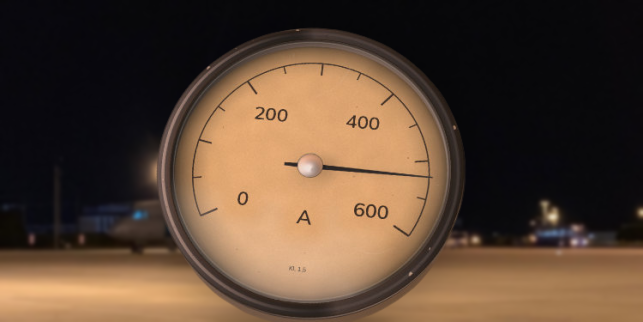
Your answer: 525 A
